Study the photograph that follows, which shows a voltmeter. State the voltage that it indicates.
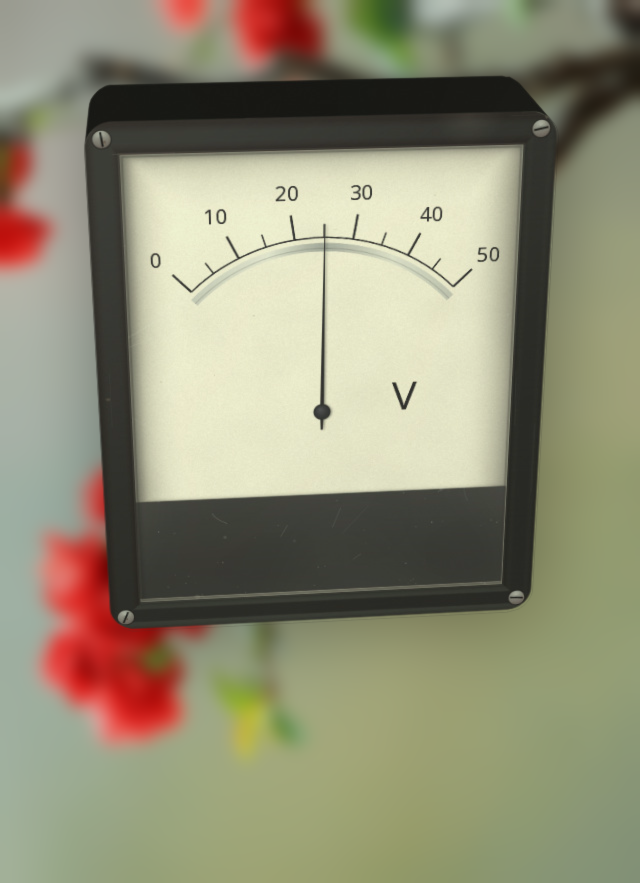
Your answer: 25 V
